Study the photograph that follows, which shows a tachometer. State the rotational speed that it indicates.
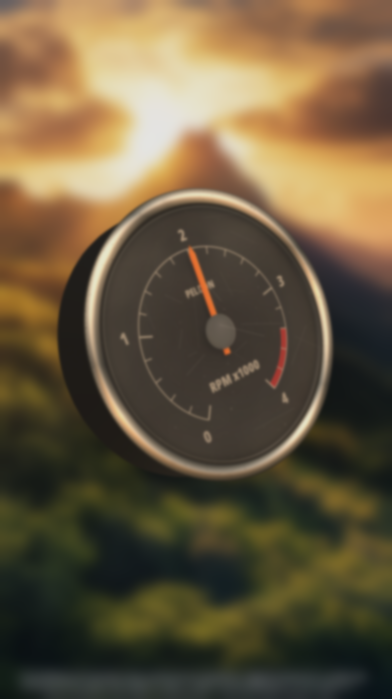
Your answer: 2000 rpm
